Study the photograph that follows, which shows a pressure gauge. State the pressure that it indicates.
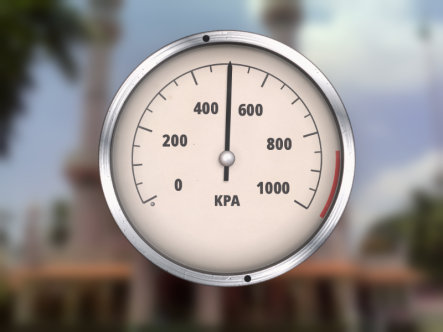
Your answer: 500 kPa
